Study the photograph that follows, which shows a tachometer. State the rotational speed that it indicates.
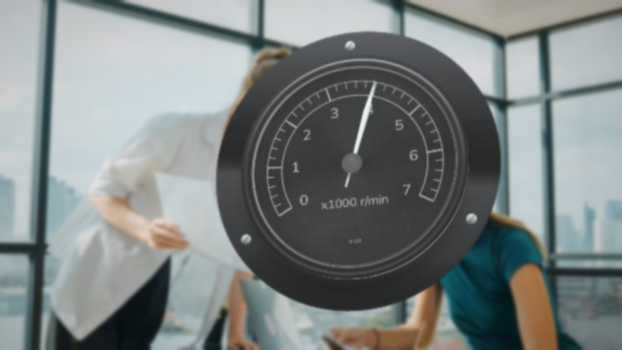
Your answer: 4000 rpm
